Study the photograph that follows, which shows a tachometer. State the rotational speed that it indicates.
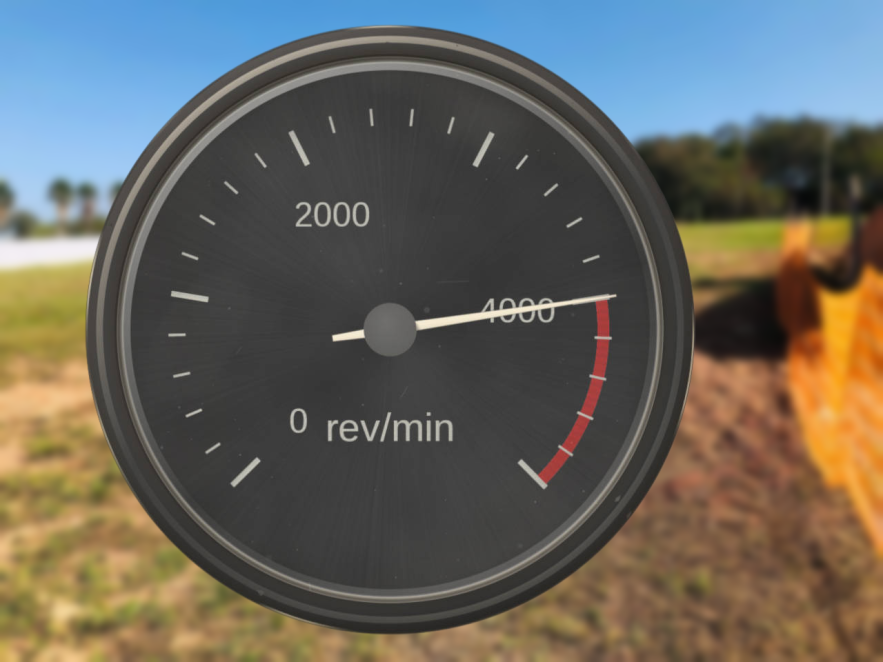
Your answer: 4000 rpm
